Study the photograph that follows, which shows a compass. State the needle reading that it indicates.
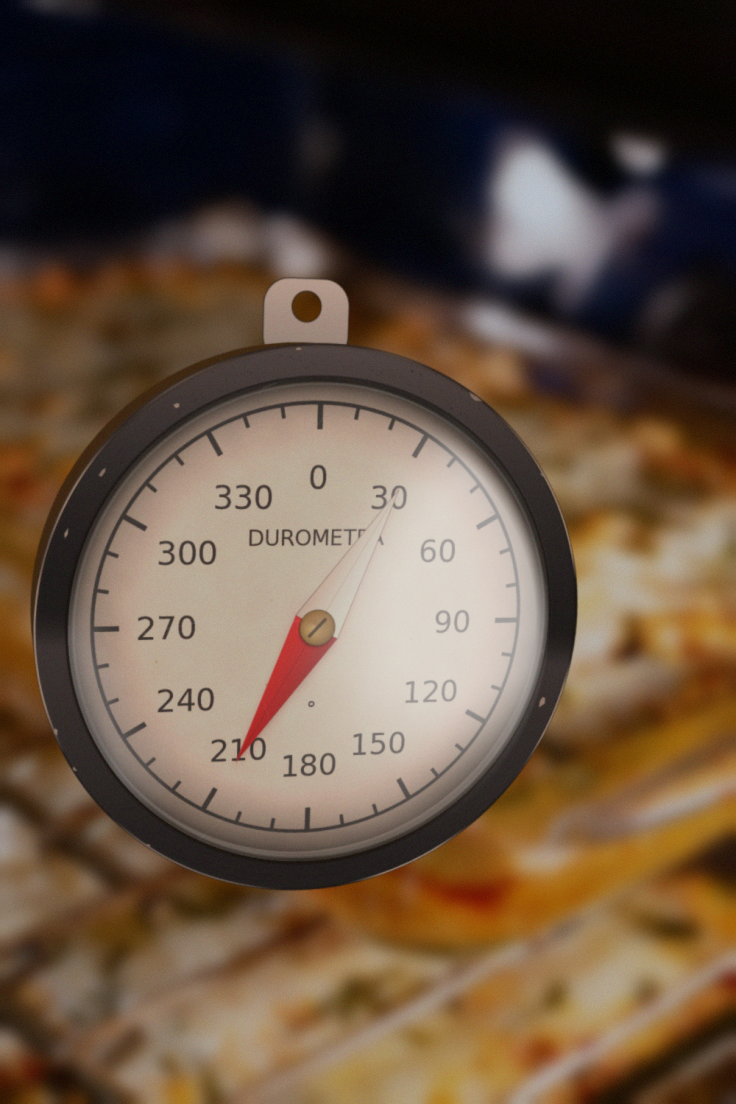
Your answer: 210 °
